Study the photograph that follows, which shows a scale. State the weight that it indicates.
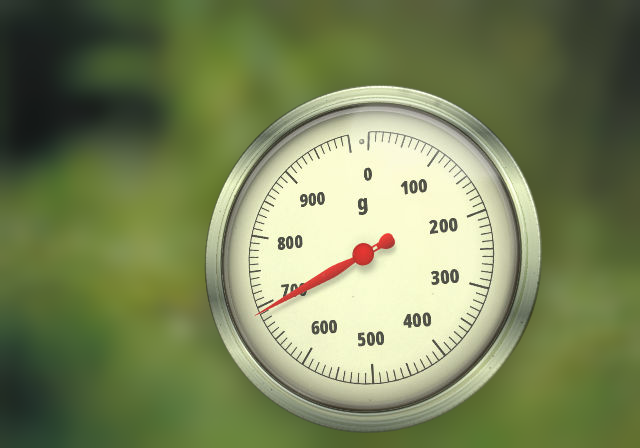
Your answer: 690 g
